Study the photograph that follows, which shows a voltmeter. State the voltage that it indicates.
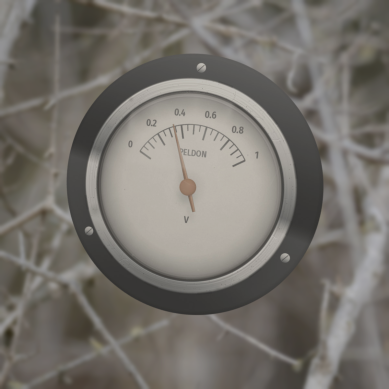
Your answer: 0.35 V
